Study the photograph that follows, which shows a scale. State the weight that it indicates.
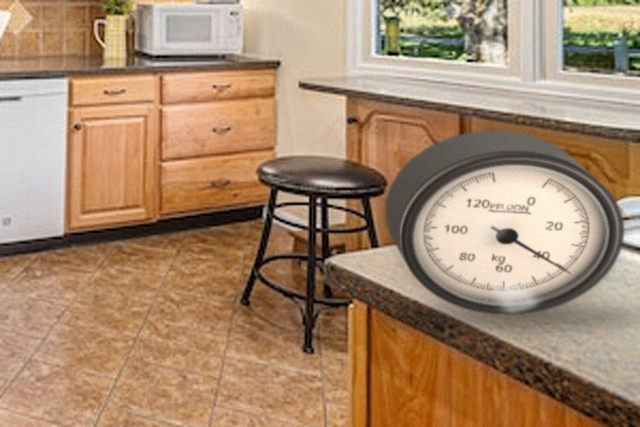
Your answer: 40 kg
